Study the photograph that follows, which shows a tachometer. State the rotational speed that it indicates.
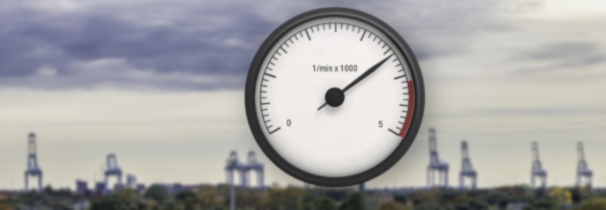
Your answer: 3600 rpm
